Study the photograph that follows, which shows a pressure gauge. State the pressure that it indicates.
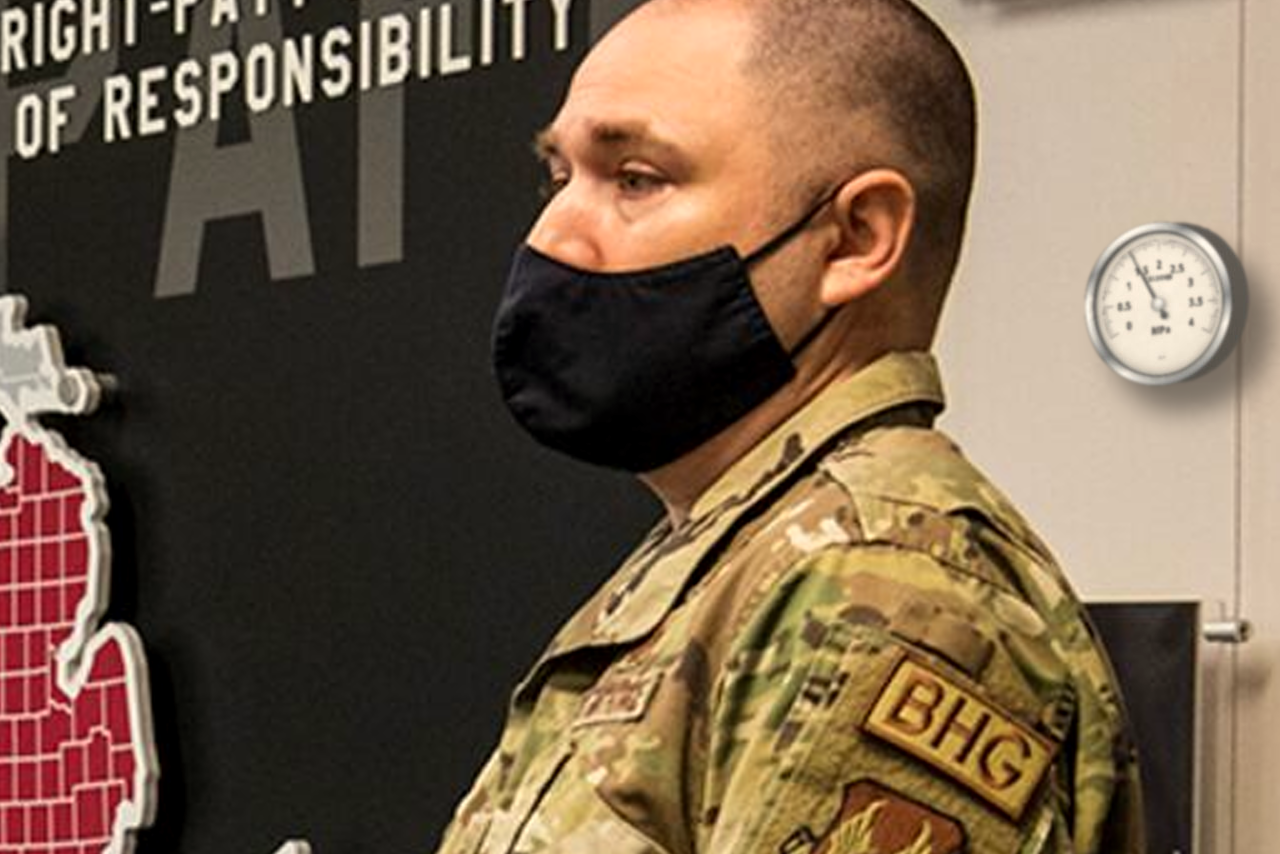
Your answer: 1.5 MPa
